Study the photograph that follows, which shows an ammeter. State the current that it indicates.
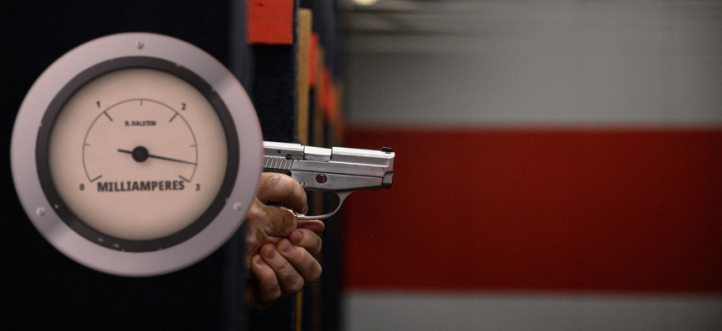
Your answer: 2.75 mA
